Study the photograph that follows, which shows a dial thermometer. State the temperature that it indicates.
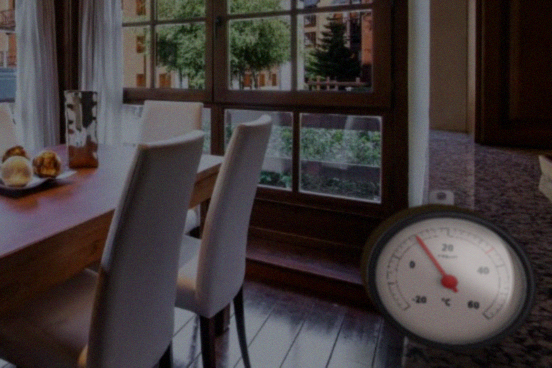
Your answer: 10 °C
